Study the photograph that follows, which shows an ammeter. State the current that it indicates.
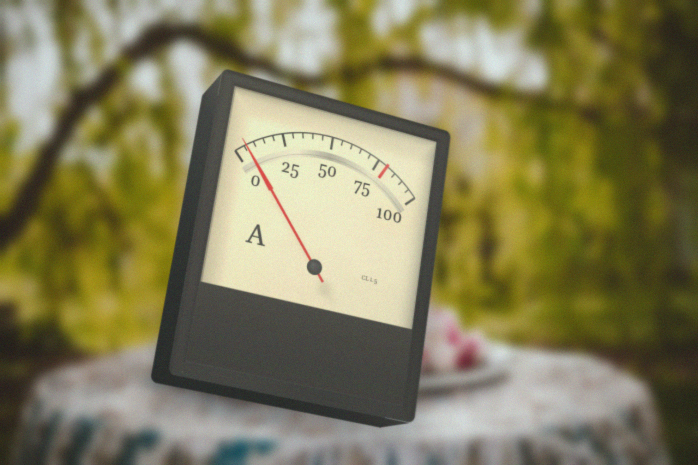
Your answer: 5 A
